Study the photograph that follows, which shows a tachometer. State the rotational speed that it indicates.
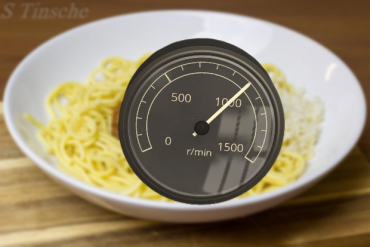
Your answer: 1000 rpm
